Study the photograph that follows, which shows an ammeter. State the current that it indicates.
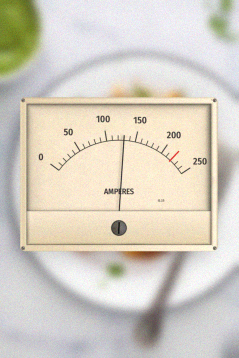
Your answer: 130 A
